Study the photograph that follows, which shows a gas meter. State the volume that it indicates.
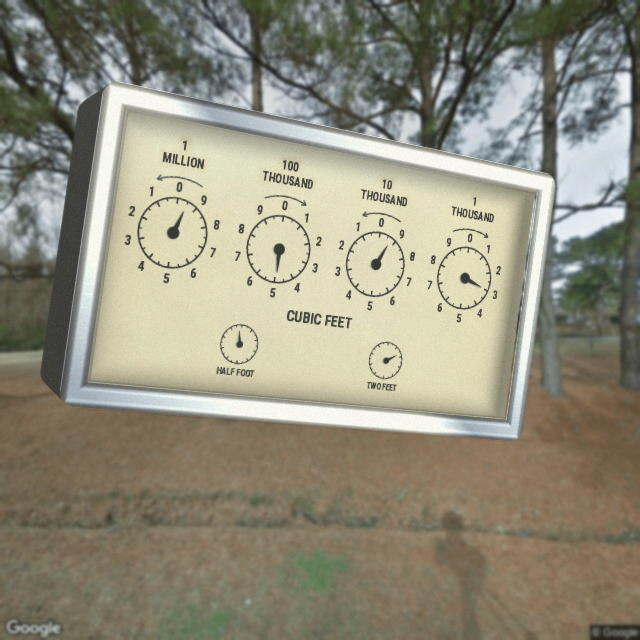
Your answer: 949300 ft³
